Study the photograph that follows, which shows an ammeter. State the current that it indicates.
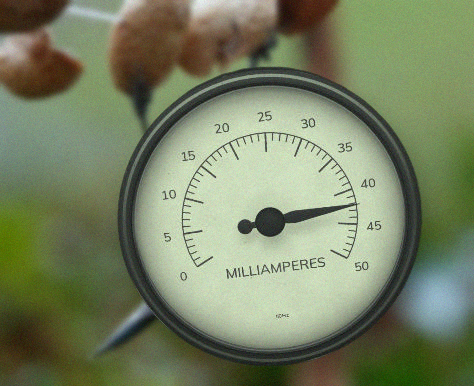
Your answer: 42 mA
